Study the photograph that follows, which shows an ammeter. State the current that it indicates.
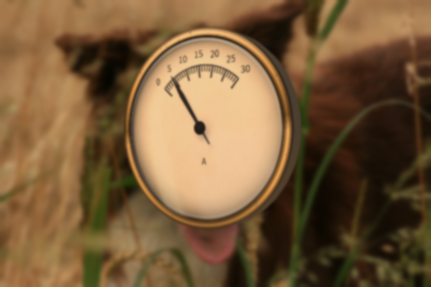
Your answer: 5 A
